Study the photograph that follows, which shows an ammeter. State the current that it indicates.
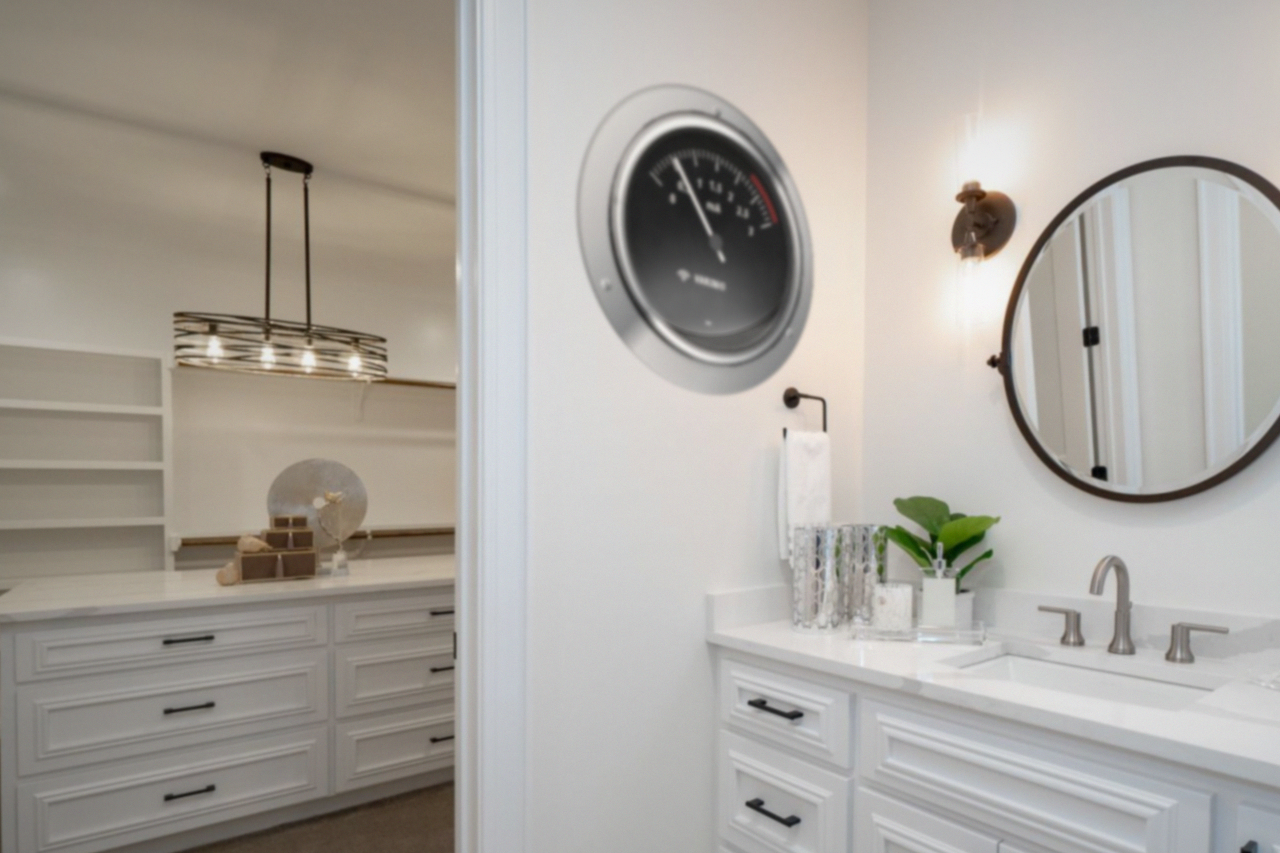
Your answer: 0.5 mA
